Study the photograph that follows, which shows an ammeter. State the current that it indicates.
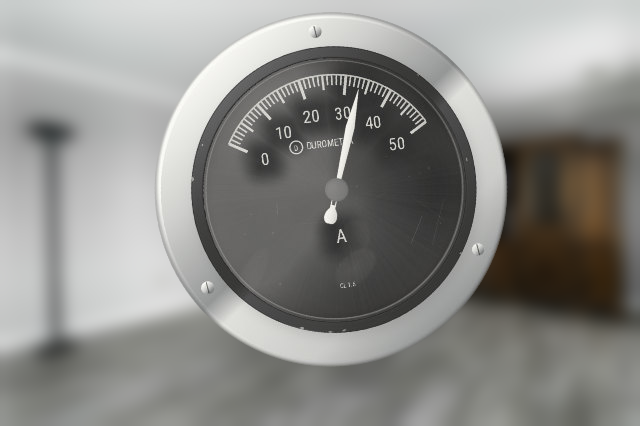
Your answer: 33 A
